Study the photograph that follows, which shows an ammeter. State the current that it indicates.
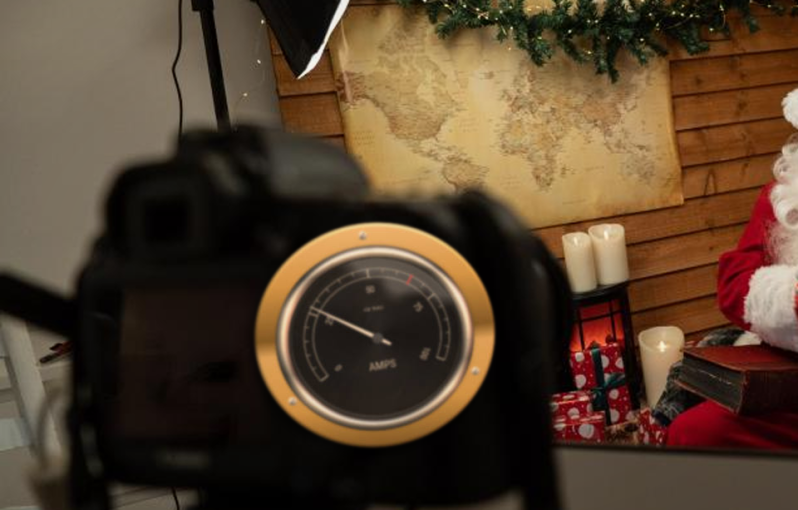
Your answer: 27.5 A
